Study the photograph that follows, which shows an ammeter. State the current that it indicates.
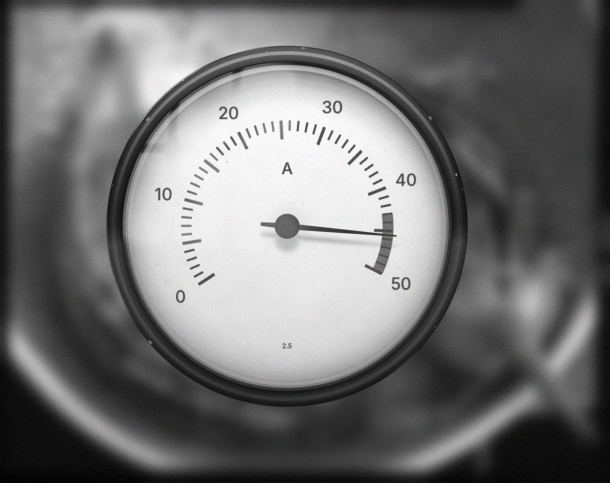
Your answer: 45.5 A
